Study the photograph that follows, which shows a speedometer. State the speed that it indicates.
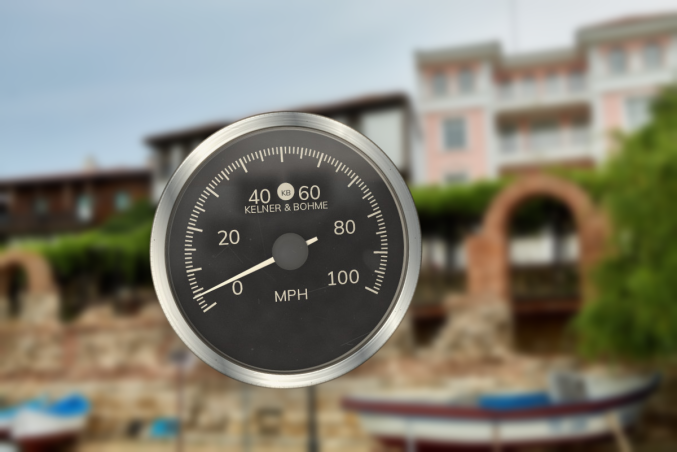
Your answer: 4 mph
